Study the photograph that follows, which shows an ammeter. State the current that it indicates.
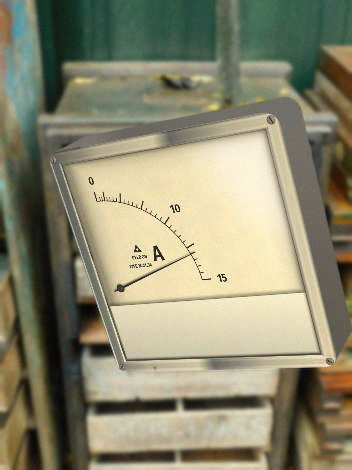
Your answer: 13 A
